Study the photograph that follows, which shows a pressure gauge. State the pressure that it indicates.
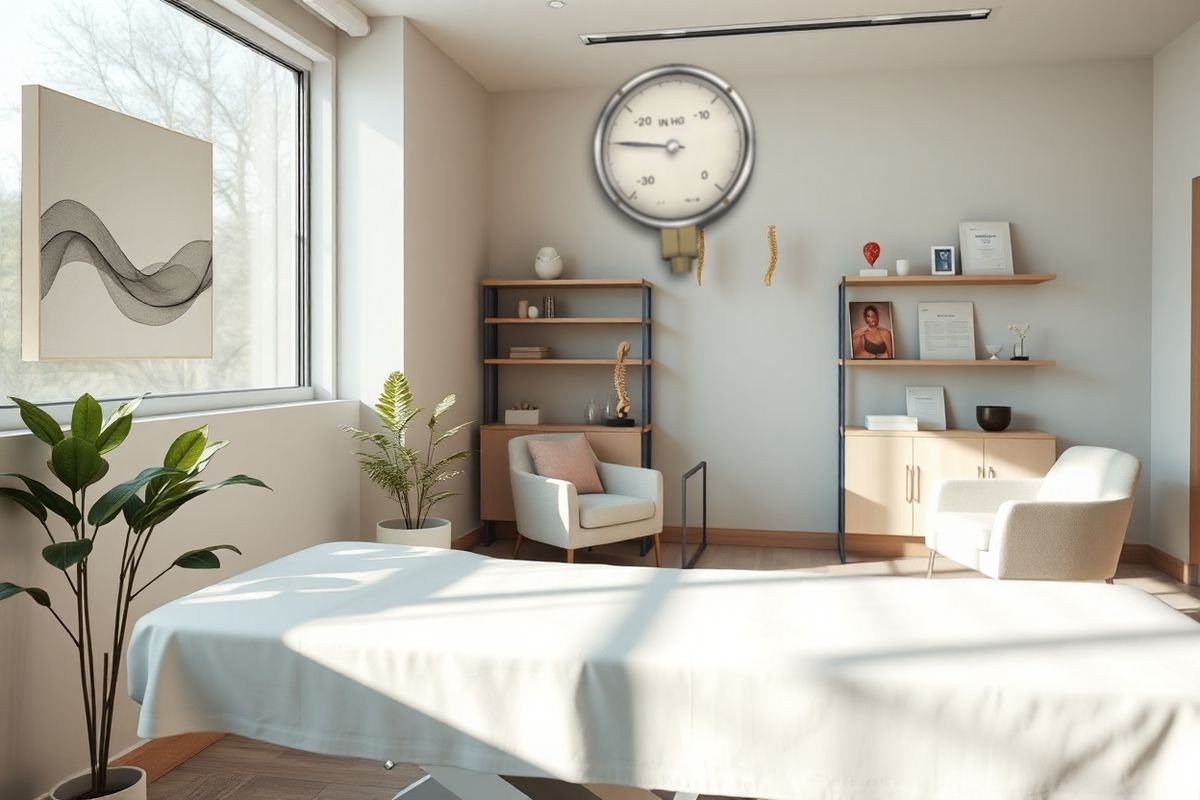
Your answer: -24 inHg
